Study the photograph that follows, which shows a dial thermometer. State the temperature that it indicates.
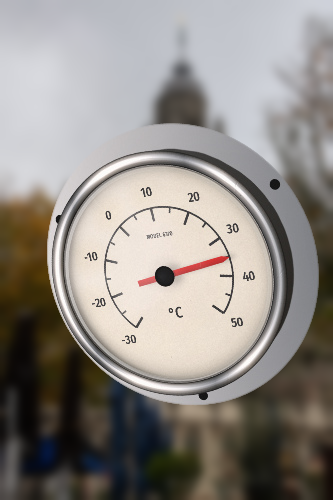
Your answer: 35 °C
